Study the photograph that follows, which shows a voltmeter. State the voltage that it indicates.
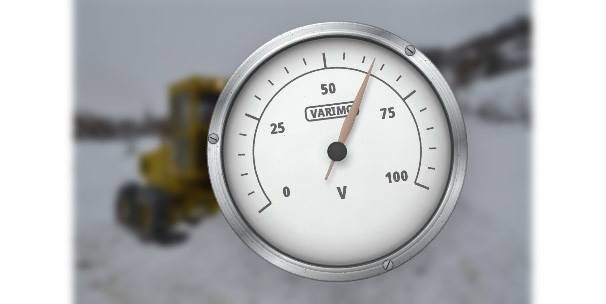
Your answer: 62.5 V
